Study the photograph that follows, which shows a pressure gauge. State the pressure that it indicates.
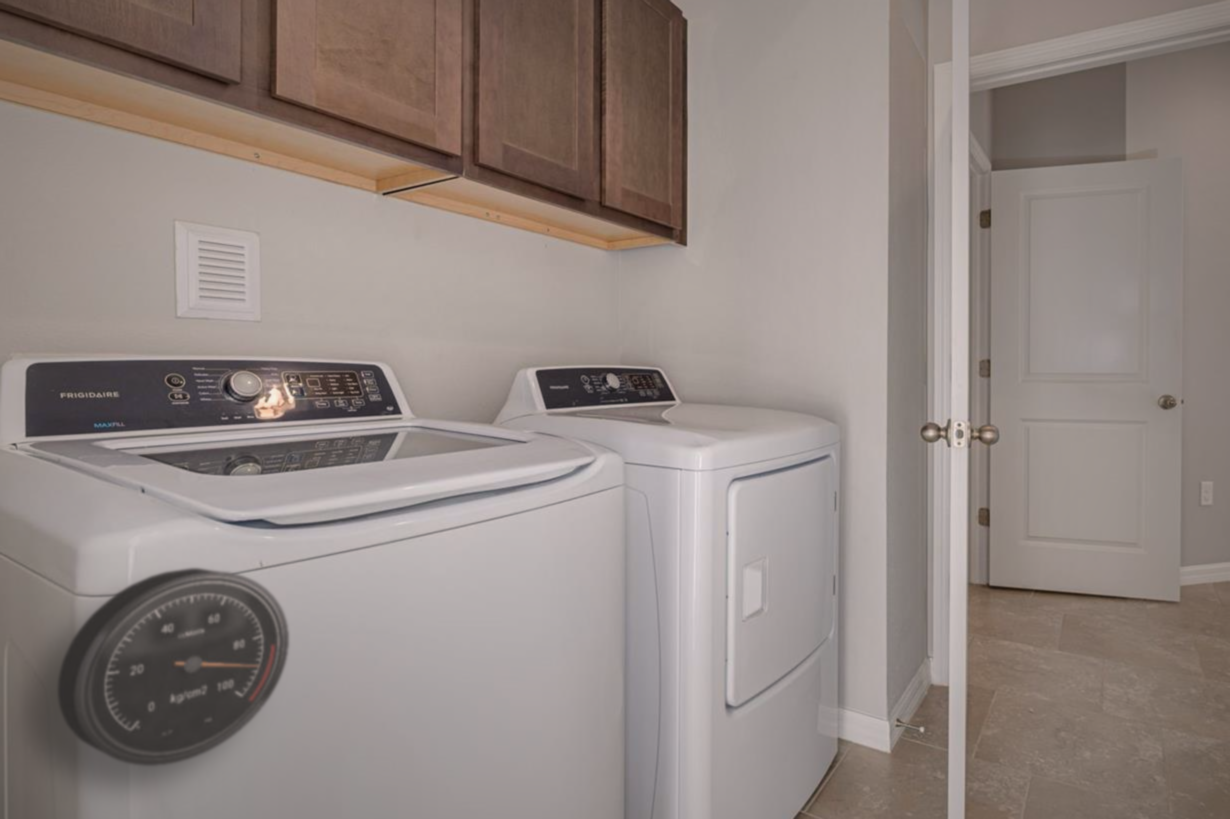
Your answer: 90 kg/cm²
